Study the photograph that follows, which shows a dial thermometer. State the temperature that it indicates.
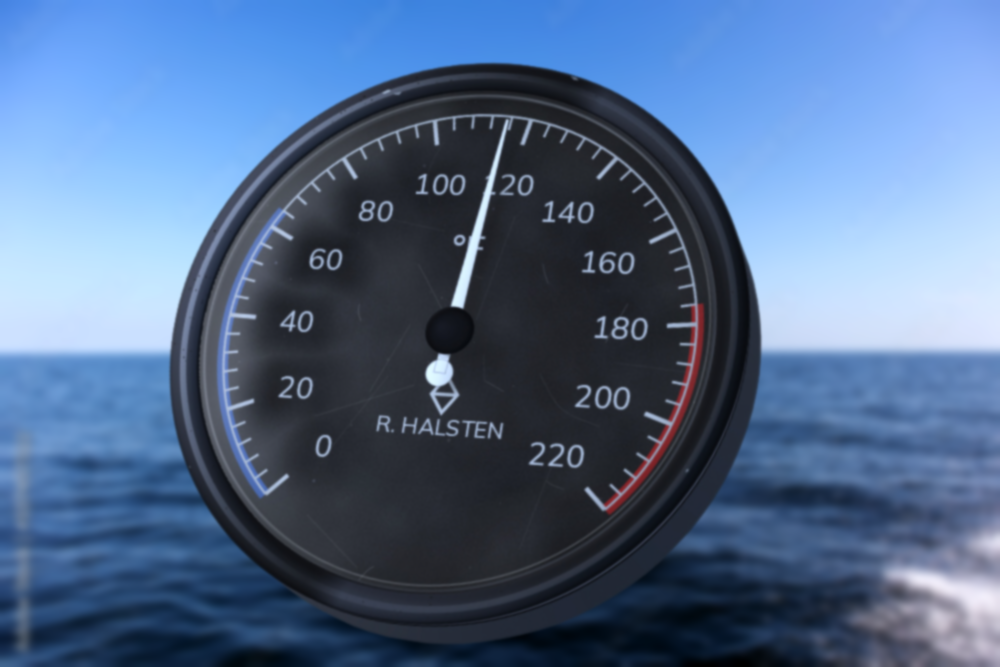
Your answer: 116 °F
